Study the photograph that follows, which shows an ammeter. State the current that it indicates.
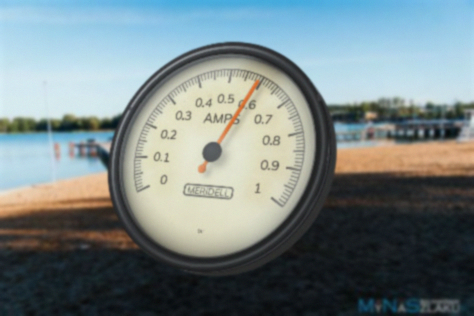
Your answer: 0.6 A
